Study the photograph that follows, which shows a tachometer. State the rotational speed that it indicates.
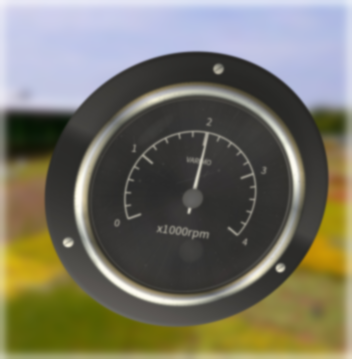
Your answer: 2000 rpm
